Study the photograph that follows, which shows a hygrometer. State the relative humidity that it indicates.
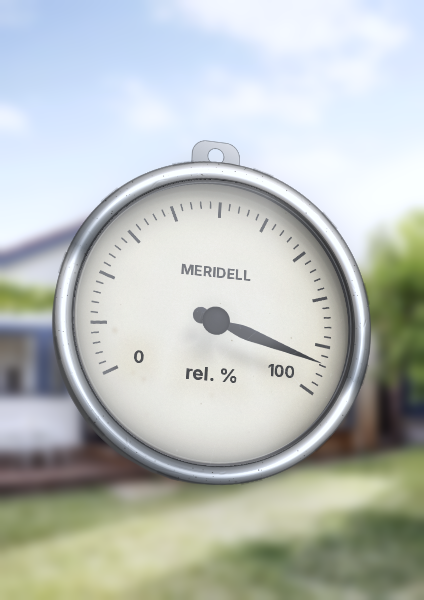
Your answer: 94 %
